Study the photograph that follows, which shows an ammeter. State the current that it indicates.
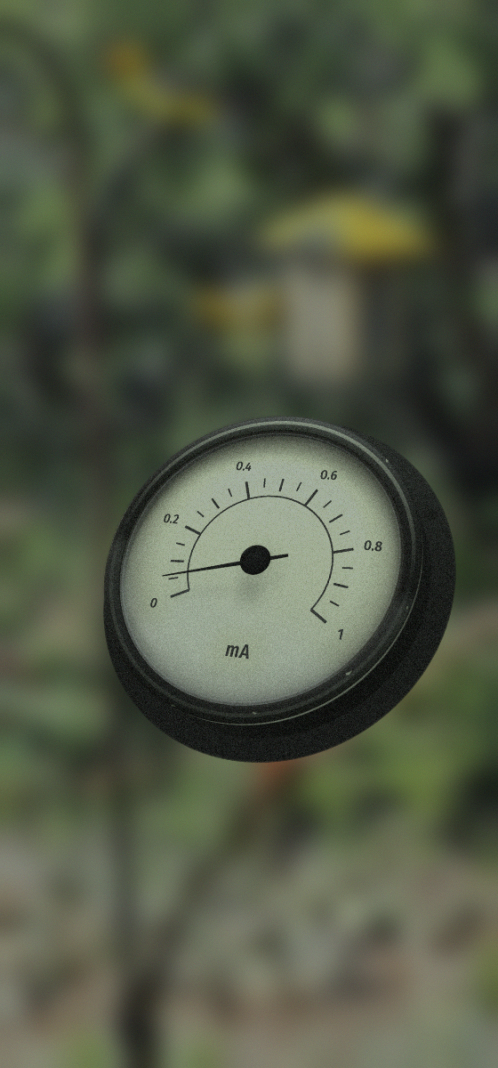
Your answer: 0.05 mA
